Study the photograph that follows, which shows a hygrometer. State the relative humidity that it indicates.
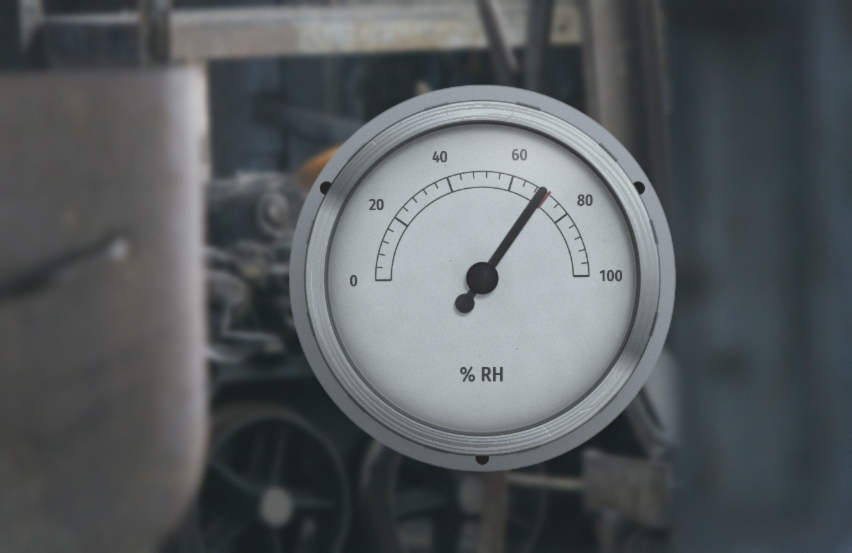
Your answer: 70 %
